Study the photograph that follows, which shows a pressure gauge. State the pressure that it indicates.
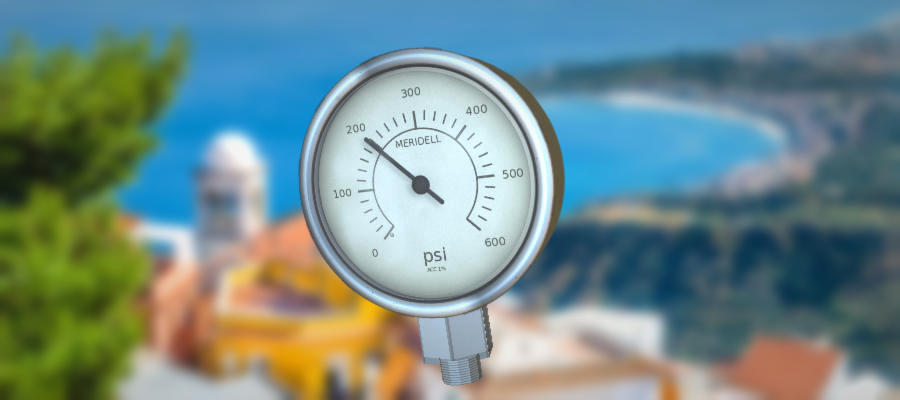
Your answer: 200 psi
